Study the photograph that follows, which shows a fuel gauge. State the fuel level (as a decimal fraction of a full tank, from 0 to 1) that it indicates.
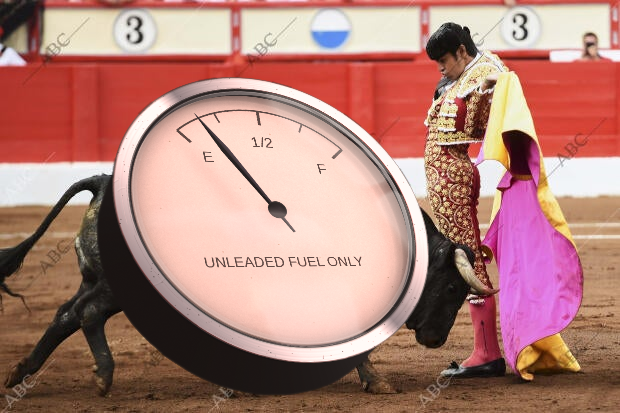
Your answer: 0.125
